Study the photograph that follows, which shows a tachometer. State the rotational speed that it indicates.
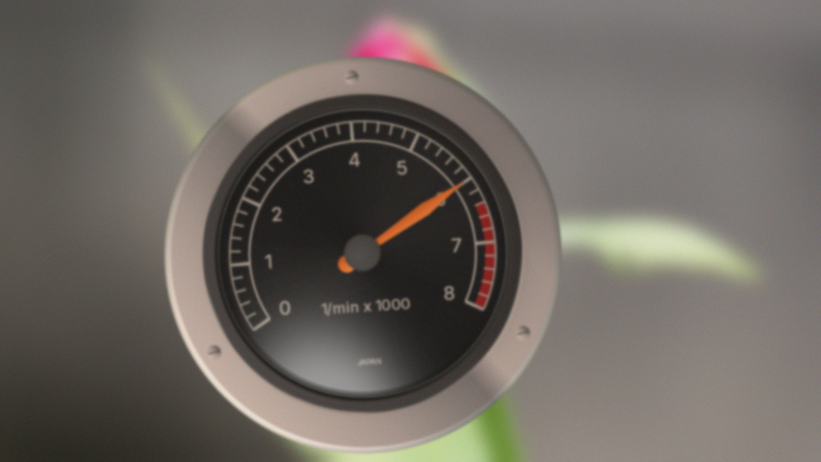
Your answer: 6000 rpm
